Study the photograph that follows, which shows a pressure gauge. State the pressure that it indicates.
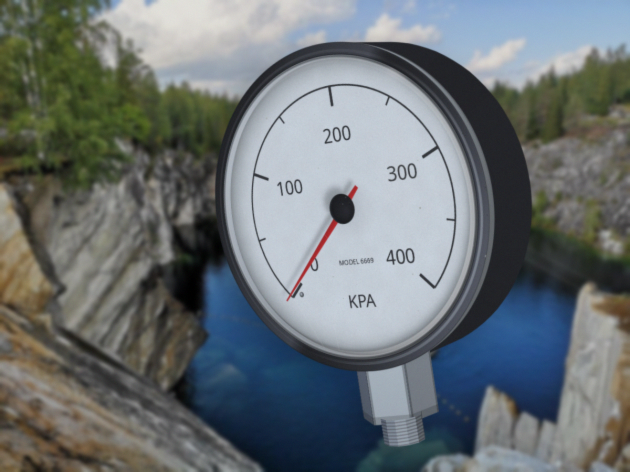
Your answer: 0 kPa
